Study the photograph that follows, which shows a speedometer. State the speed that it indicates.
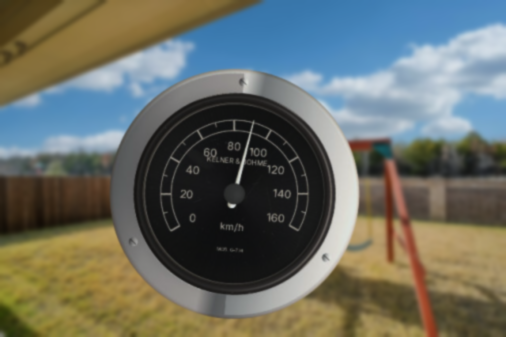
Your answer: 90 km/h
